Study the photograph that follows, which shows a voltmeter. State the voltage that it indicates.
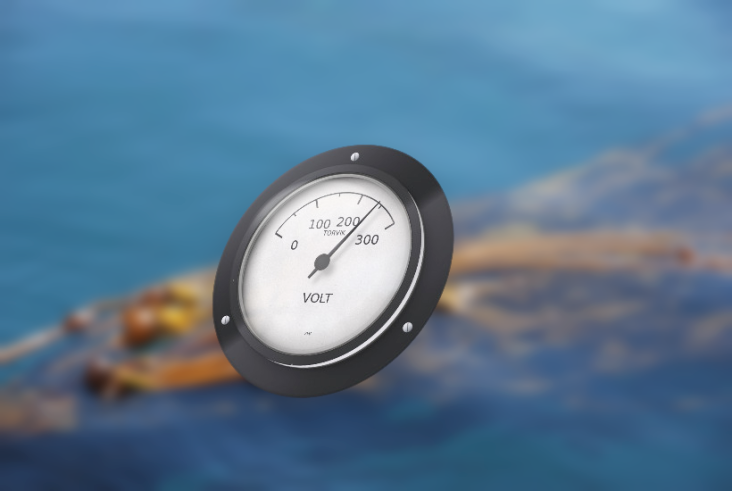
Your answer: 250 V
